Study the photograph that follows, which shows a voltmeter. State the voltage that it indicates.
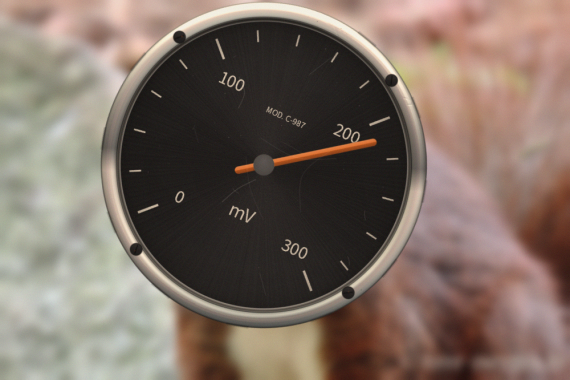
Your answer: 210 mV
